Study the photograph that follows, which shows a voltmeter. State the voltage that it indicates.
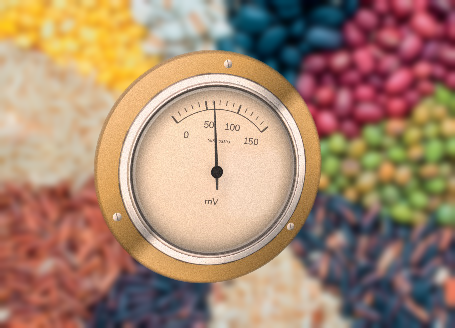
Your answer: 60 mV
